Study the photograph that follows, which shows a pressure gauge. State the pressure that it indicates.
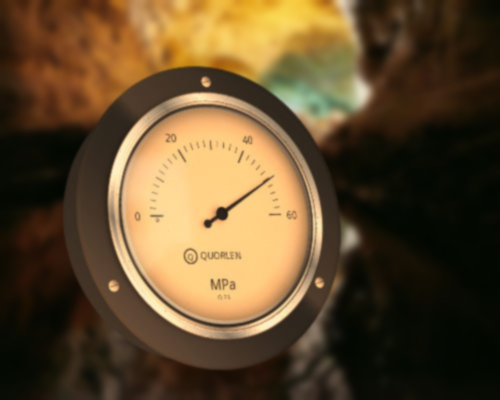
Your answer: 50 MPa
